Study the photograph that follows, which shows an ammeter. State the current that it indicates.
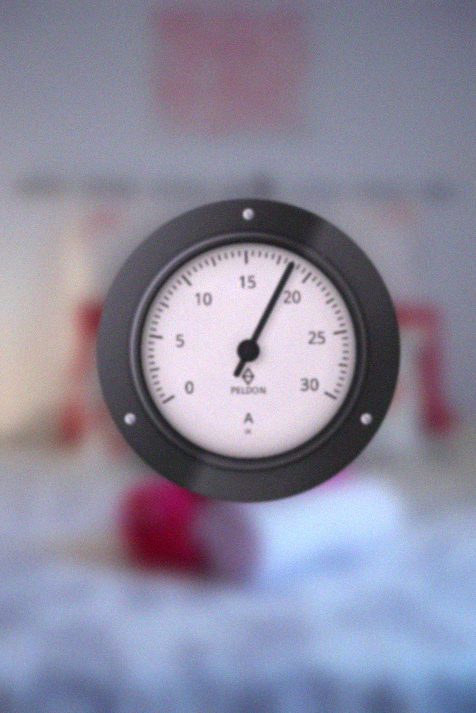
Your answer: 18.5 A
